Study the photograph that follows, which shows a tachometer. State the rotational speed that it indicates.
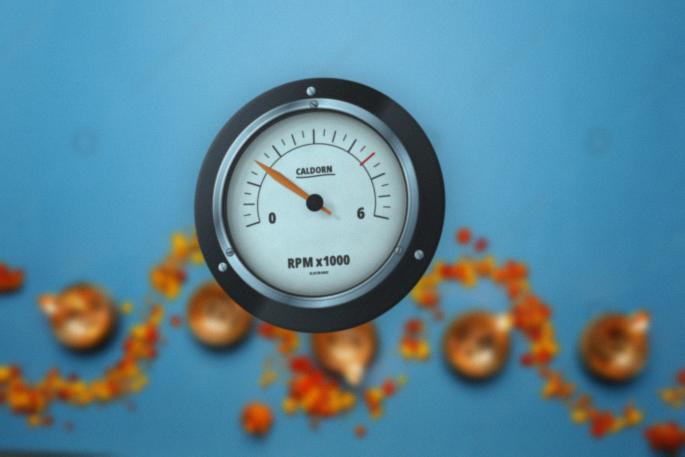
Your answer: 1500 rpm
